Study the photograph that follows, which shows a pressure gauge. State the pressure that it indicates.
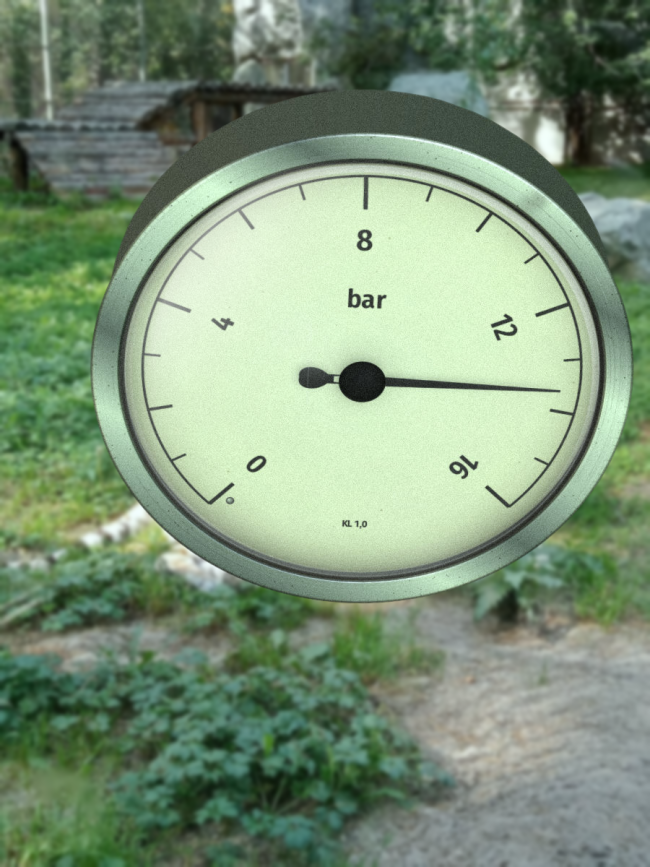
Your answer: 13.5 bar
